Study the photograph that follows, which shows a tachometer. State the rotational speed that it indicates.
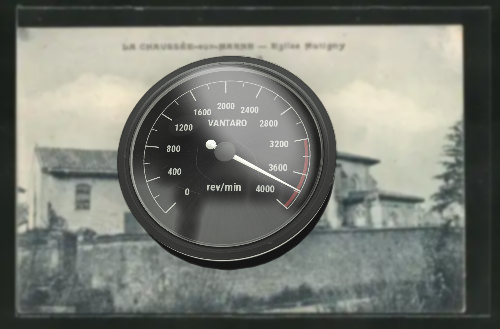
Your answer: 3800 rpm
